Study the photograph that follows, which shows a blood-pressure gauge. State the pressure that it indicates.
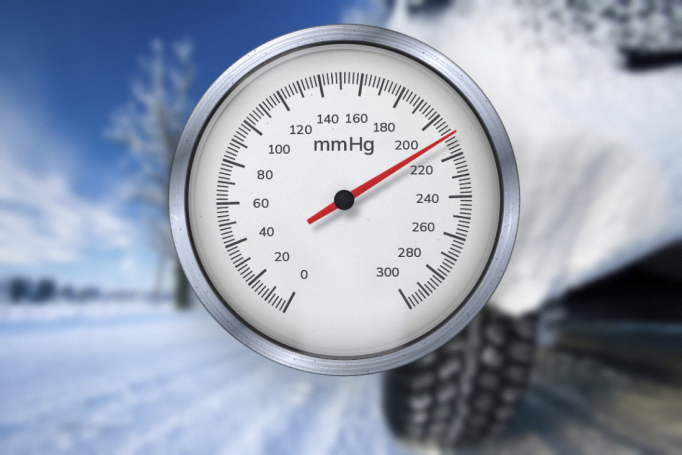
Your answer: 210 mmHg
